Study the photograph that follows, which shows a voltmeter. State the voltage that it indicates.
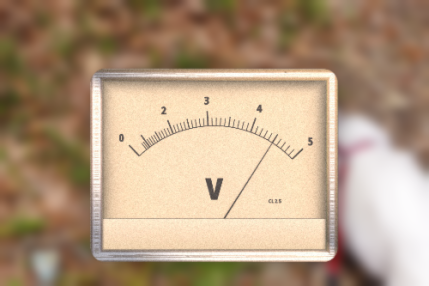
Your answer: 4.5 V
